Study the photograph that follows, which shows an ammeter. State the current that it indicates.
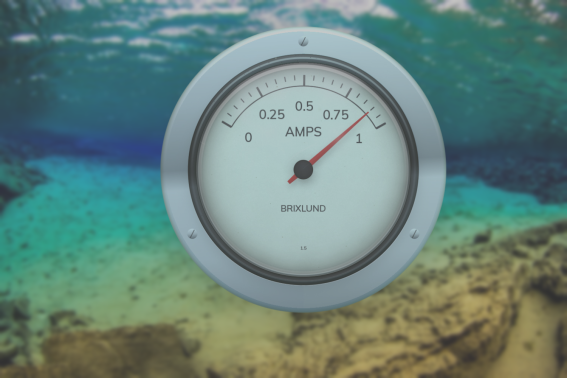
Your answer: 0.9 A
